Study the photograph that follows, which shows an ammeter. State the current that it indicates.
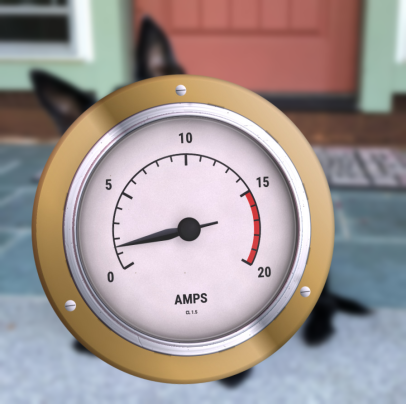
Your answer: 1.5 A
